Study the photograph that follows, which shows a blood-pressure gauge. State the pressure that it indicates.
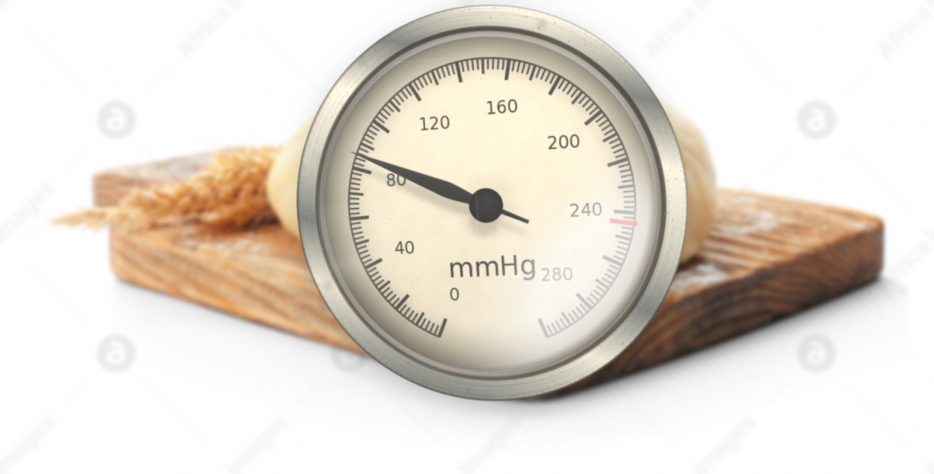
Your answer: 86 mmHg
